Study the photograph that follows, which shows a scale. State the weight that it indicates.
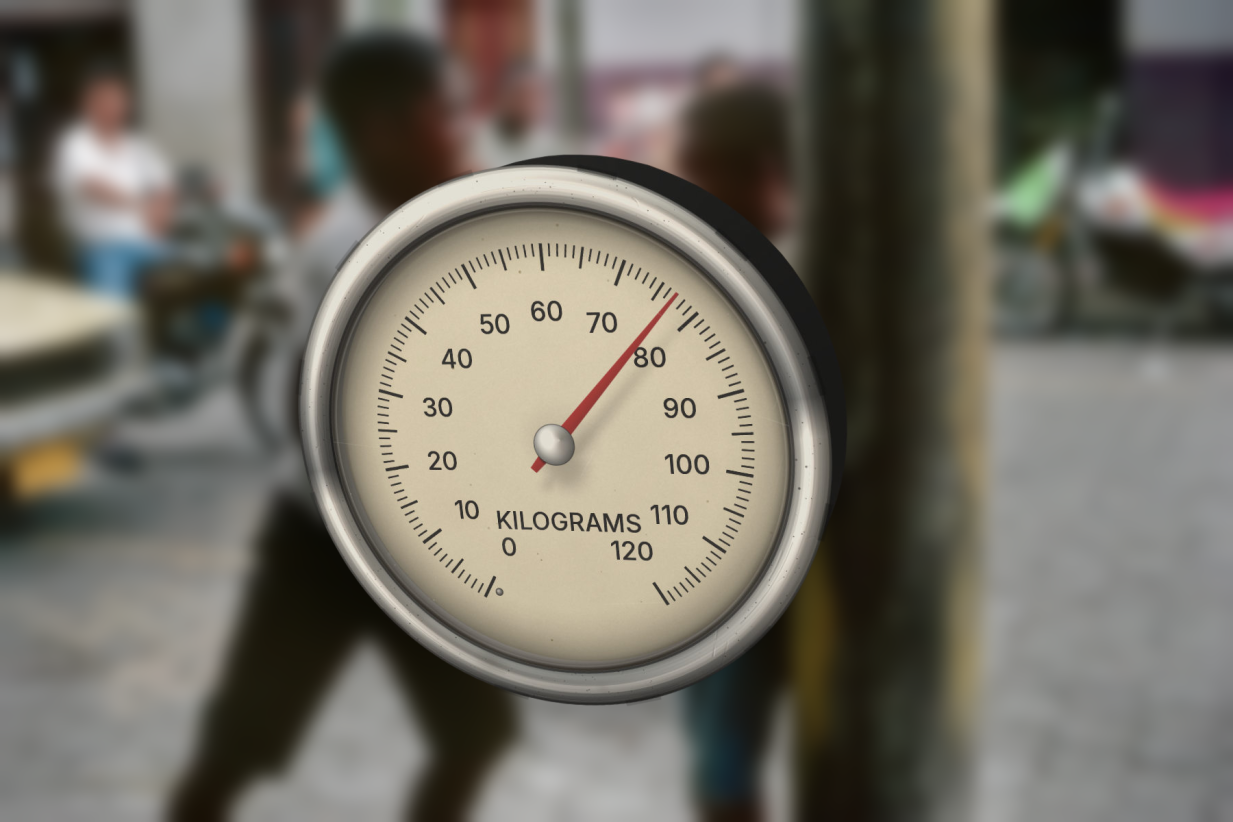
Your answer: 77 kg
